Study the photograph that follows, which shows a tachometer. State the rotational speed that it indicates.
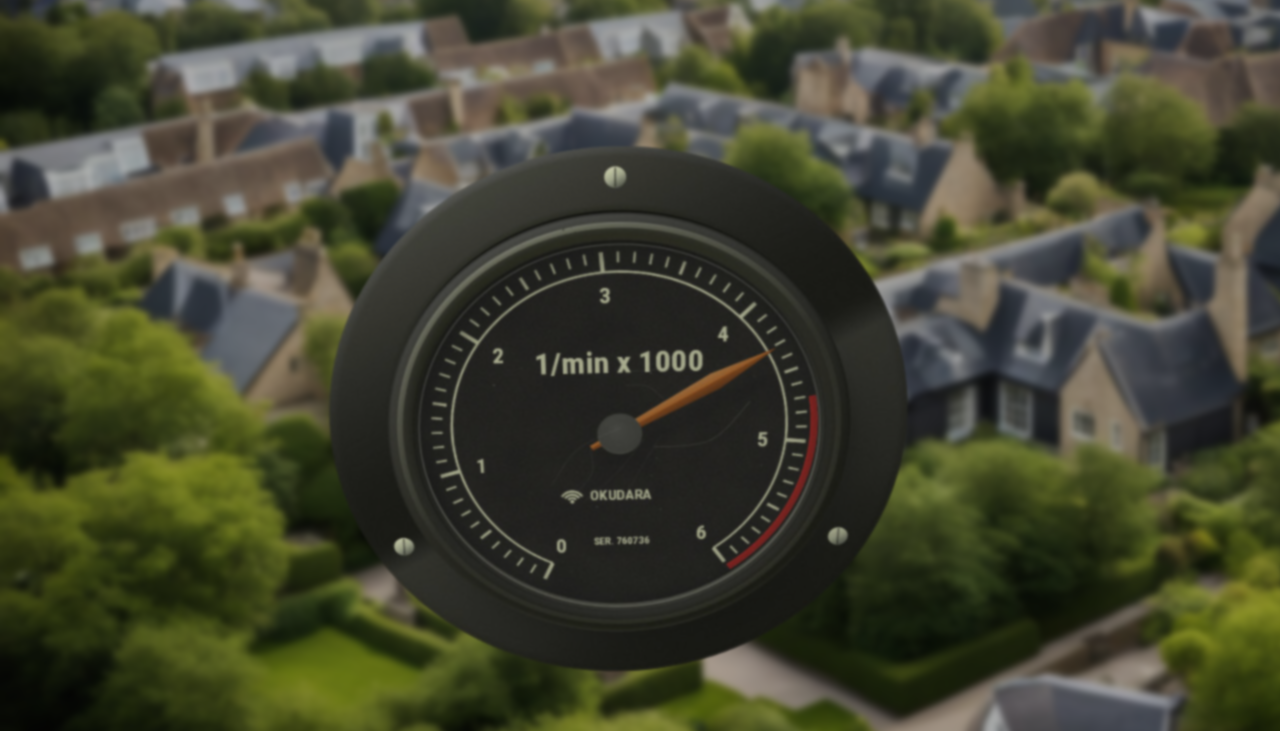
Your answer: 4300 rpm
